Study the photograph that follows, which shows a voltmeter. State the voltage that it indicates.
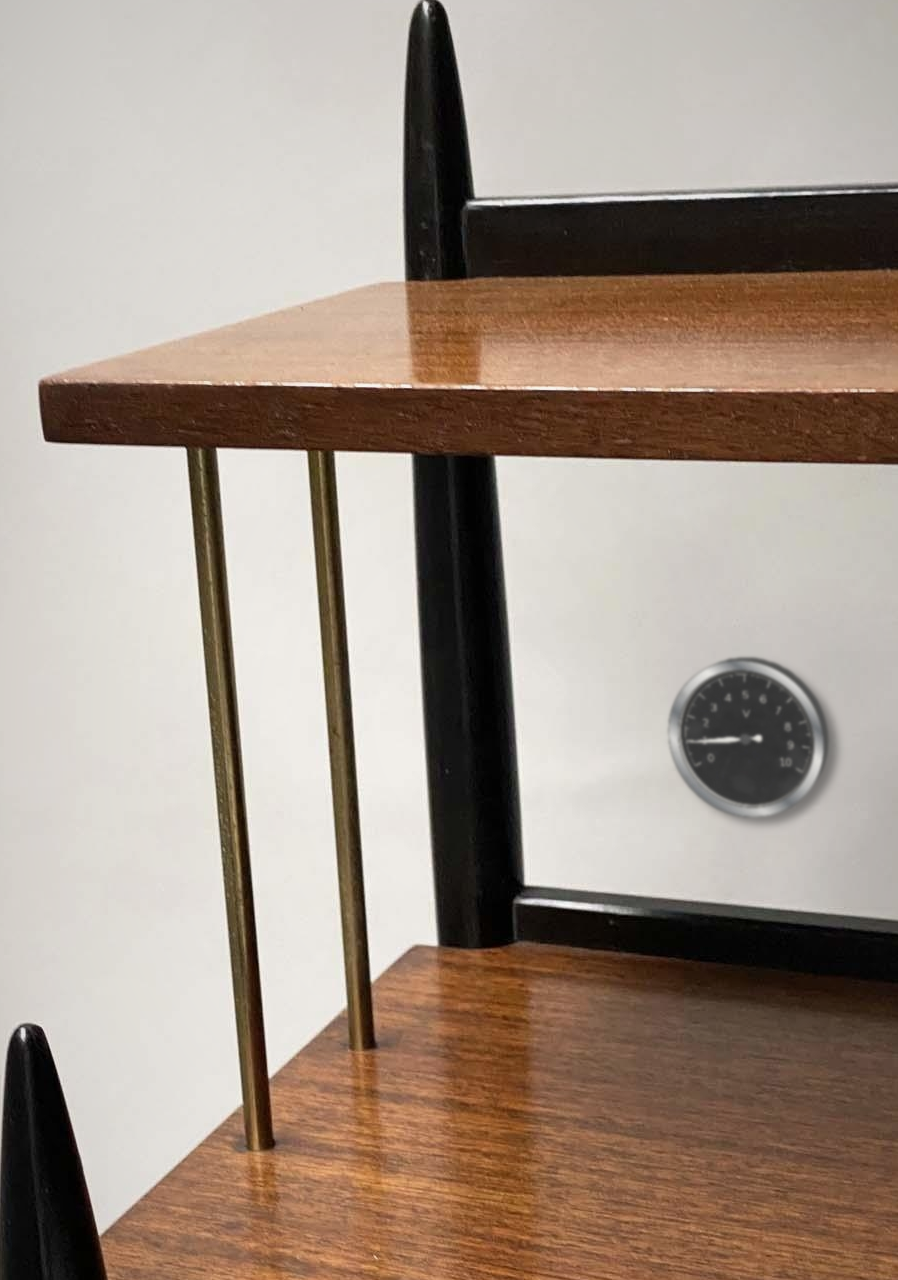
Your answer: 1 V
